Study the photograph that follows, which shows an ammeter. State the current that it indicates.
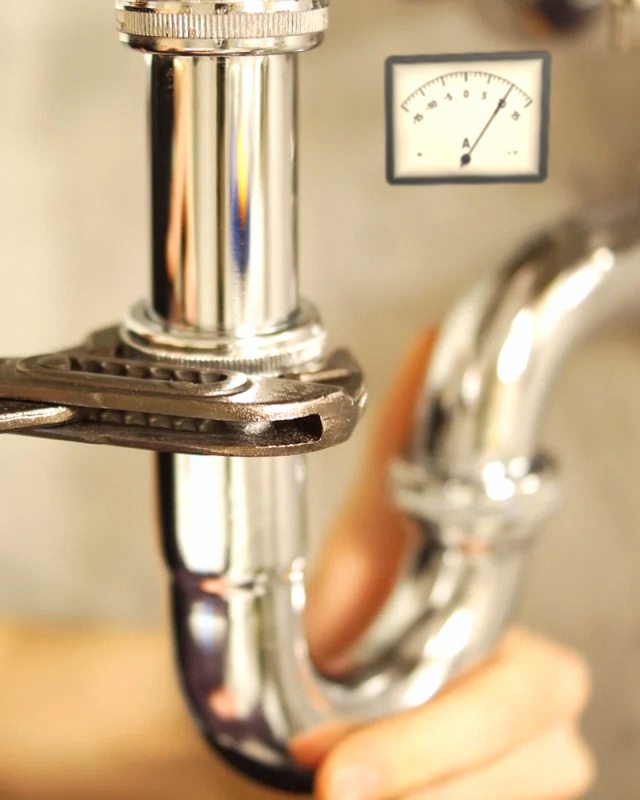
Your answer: 10 A
